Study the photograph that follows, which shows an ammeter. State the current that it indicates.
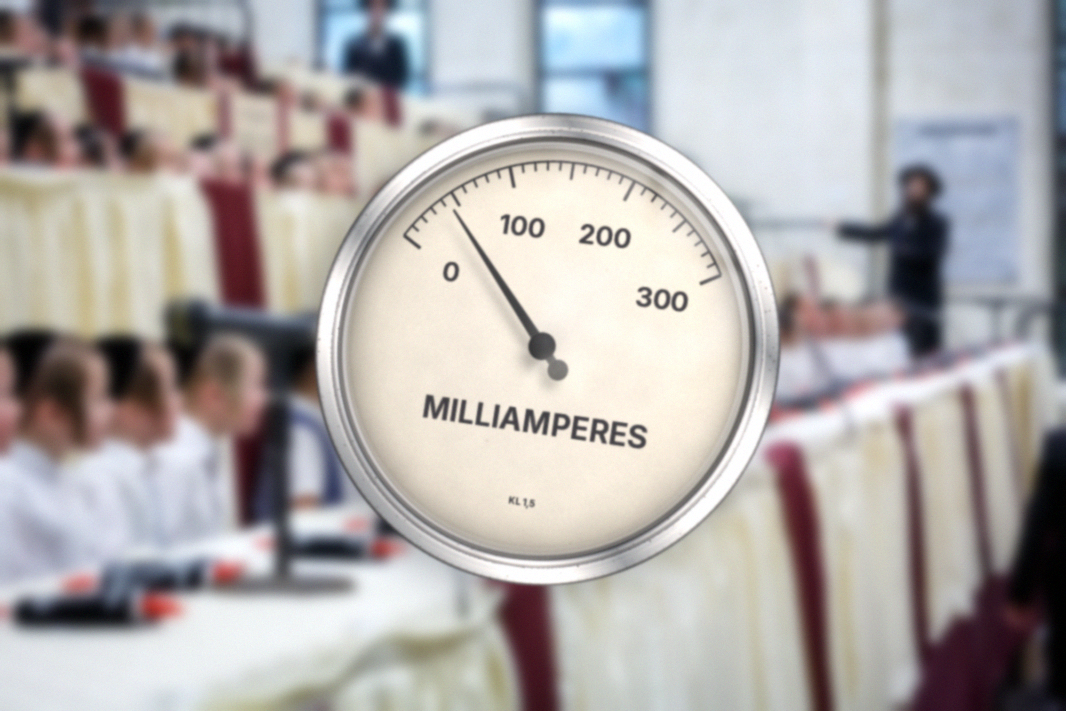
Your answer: 45 mA
